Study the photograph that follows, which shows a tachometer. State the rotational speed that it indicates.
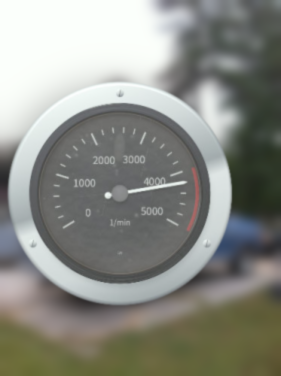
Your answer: 4200 rpm
